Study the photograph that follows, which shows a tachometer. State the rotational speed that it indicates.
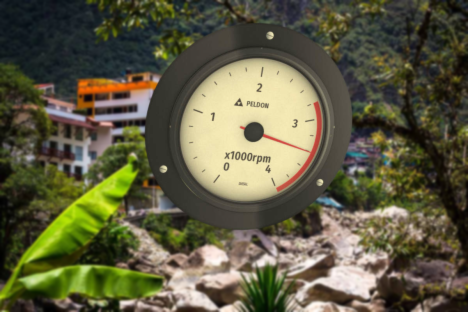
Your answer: 3400 rpm
